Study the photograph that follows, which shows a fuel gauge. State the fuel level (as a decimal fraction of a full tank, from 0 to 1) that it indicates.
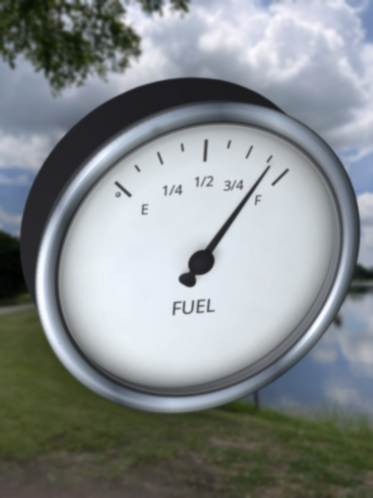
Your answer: 0.875
